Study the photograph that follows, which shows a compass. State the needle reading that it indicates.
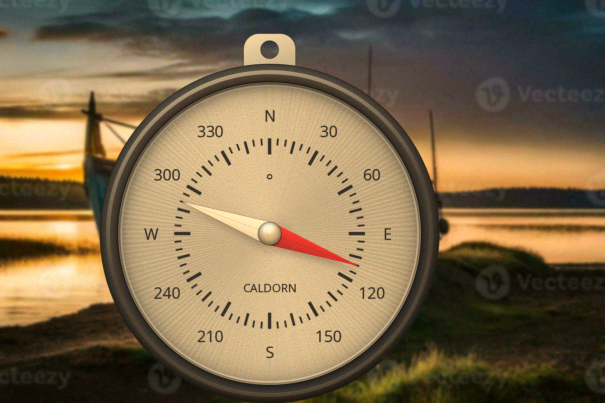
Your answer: 110 °
